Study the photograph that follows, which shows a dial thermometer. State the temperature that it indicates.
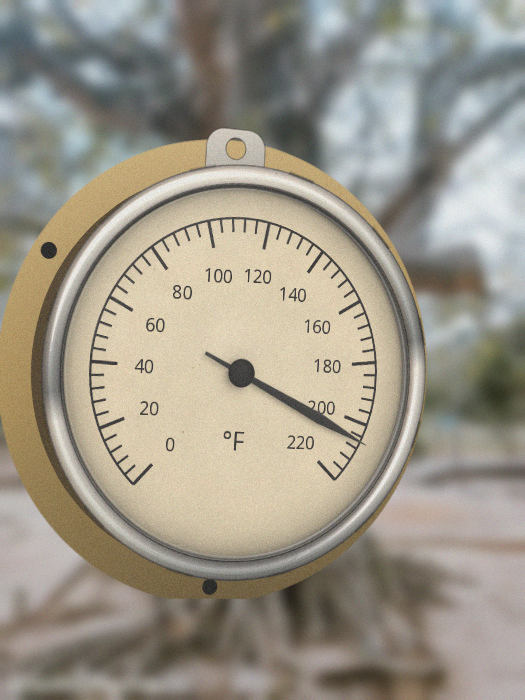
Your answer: 206 °F
